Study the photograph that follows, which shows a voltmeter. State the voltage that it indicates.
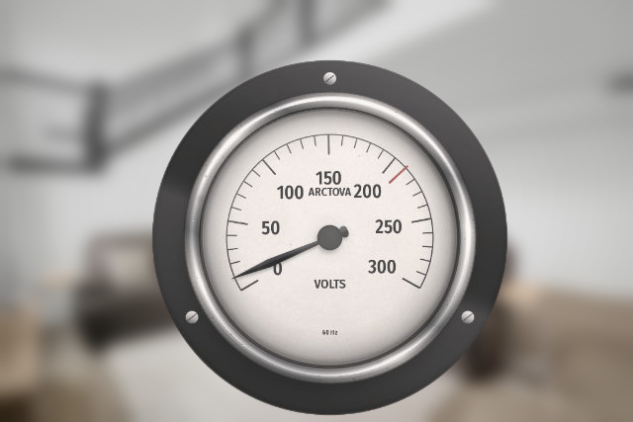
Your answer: 10 V
